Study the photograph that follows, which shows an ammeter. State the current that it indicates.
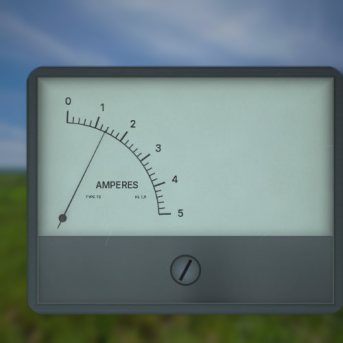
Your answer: 1.4 A
